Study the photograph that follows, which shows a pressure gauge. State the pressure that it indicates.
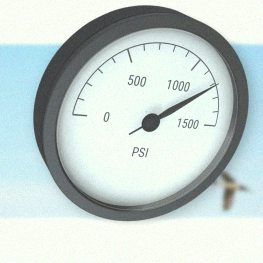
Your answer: 1200 psi
